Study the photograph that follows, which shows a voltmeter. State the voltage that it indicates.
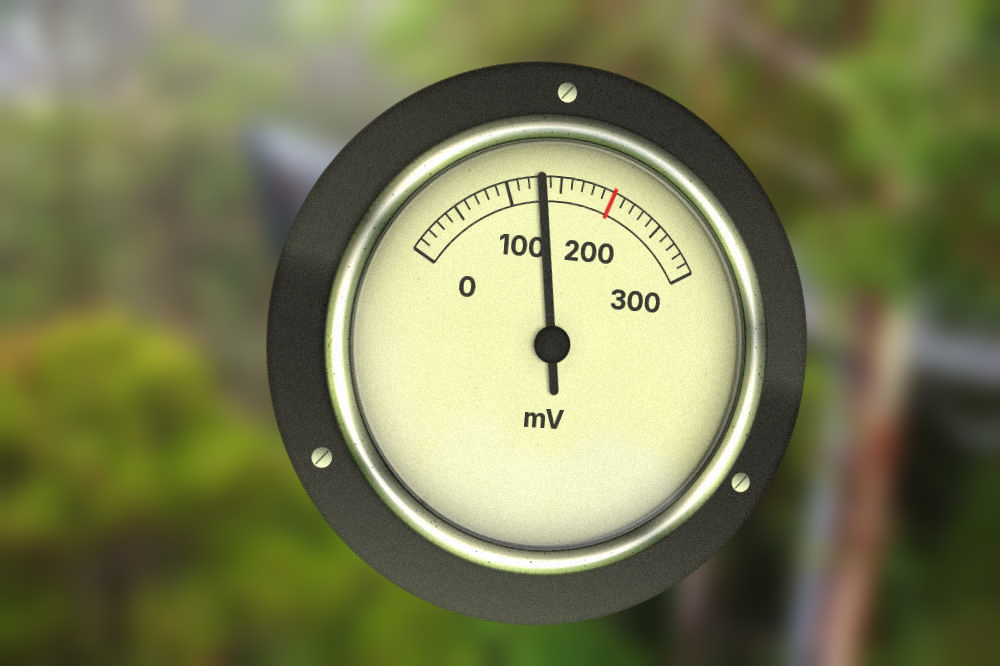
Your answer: 130 mV
